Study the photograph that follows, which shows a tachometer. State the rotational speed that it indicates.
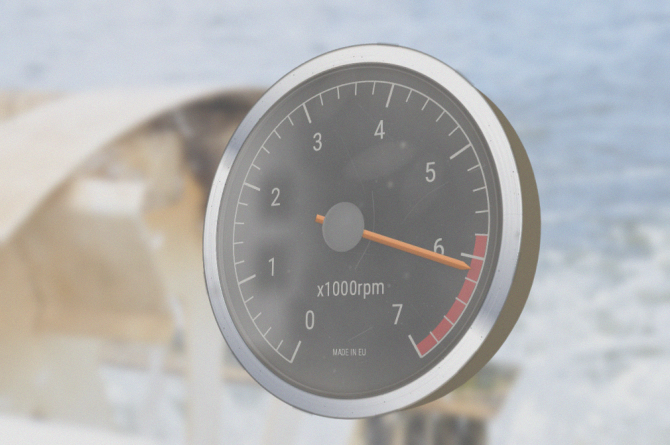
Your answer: 6100 rpm
